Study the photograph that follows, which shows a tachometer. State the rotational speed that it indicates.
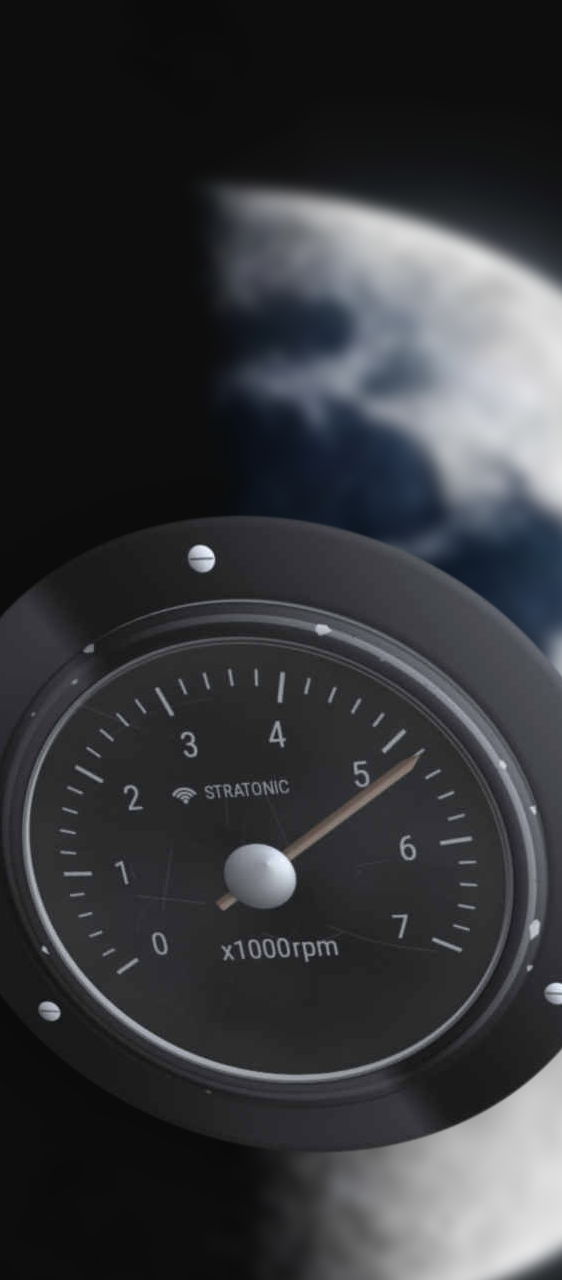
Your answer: 5200 rpm
